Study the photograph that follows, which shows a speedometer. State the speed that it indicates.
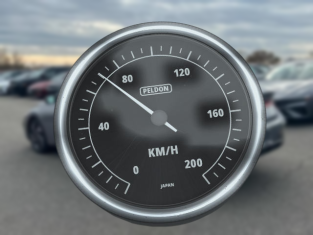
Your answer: 70 km/h
